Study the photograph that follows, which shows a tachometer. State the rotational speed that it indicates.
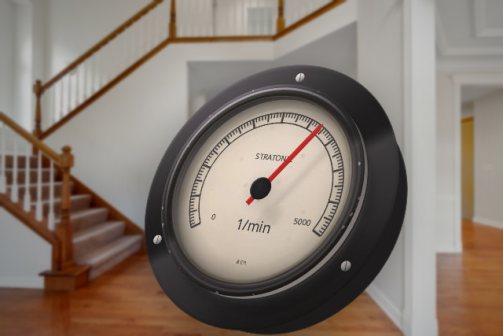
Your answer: 3250 rpm
